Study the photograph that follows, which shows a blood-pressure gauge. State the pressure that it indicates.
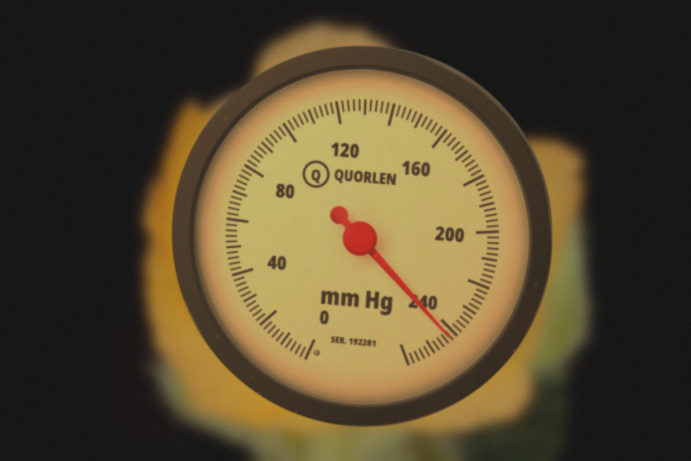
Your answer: 242 mmHg
